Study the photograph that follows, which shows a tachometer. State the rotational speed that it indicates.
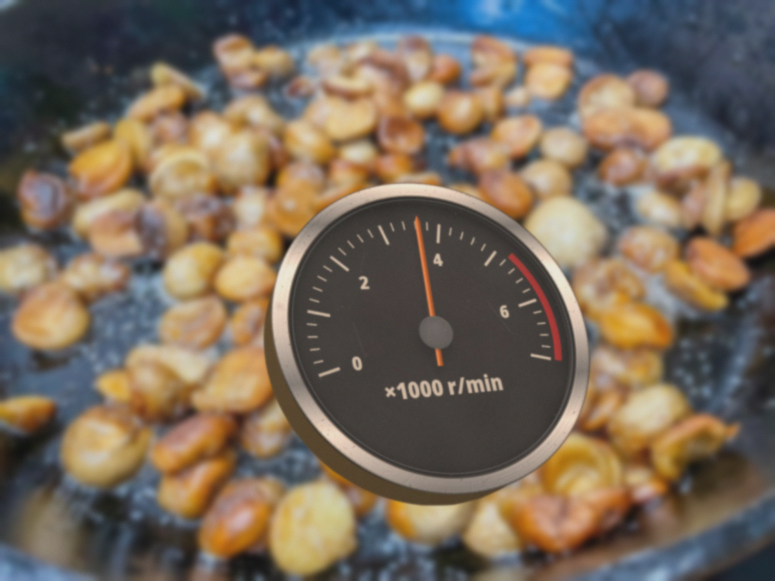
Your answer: 3600 rpm
